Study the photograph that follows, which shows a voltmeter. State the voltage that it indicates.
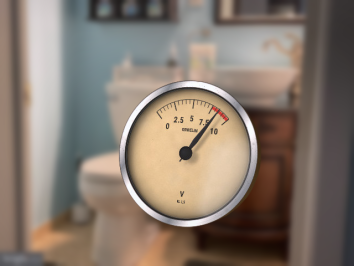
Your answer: 8.5 V
